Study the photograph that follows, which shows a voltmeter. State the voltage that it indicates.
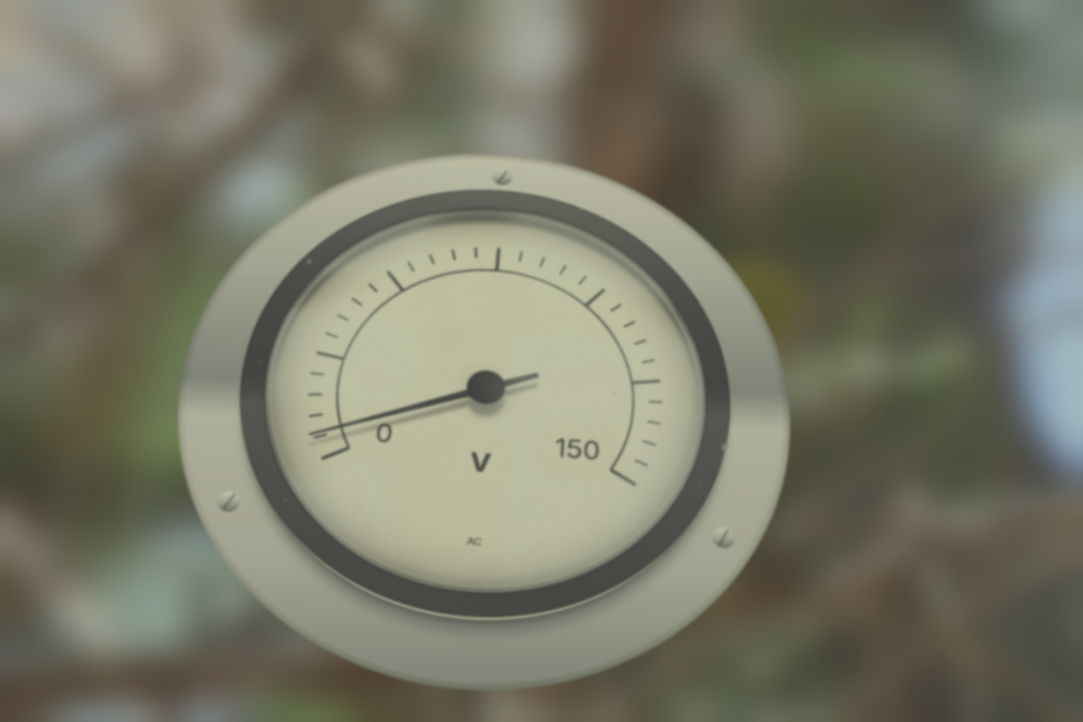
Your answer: 5 V
